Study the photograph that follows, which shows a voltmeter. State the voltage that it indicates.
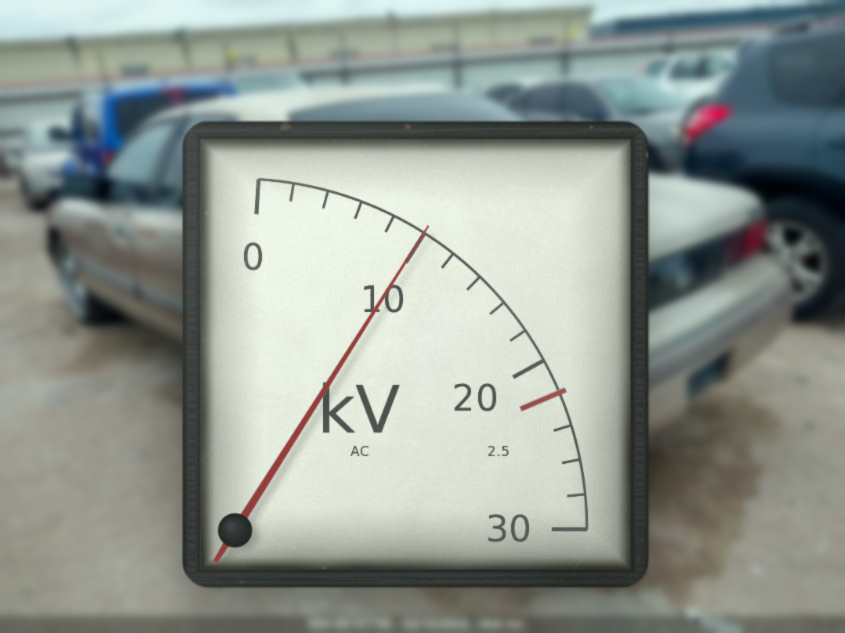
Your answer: 10 kV
